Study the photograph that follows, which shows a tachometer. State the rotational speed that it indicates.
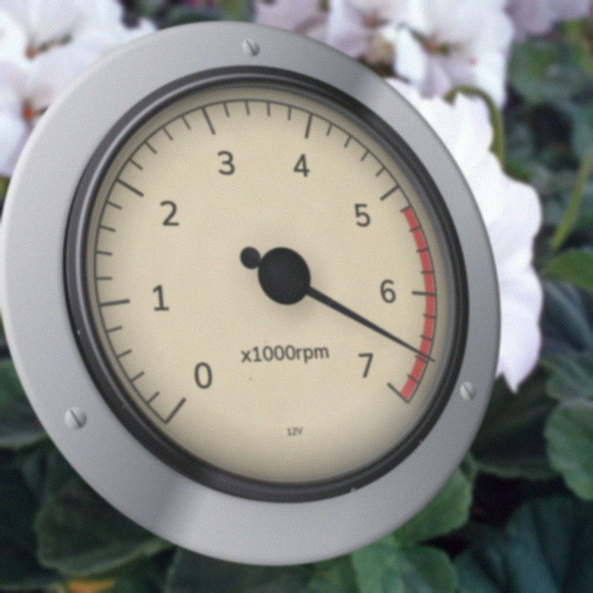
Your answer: 6600 rpm
